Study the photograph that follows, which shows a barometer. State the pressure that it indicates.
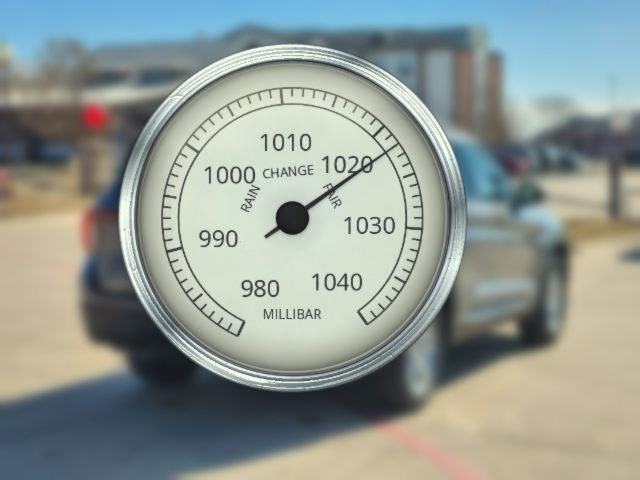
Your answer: 1022 mbar
